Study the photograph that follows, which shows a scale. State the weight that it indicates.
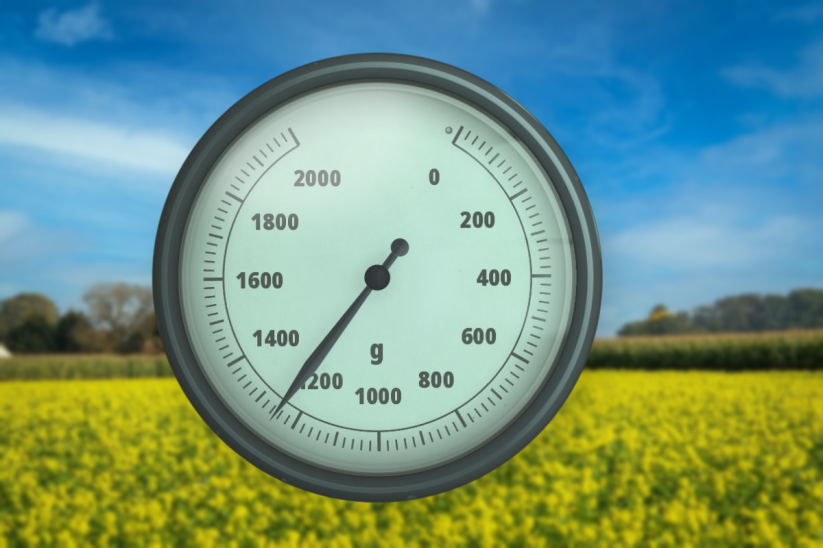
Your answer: 1250 g
